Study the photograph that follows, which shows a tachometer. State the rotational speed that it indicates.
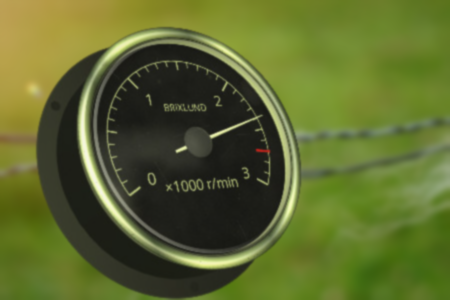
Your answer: 2400 rpm
